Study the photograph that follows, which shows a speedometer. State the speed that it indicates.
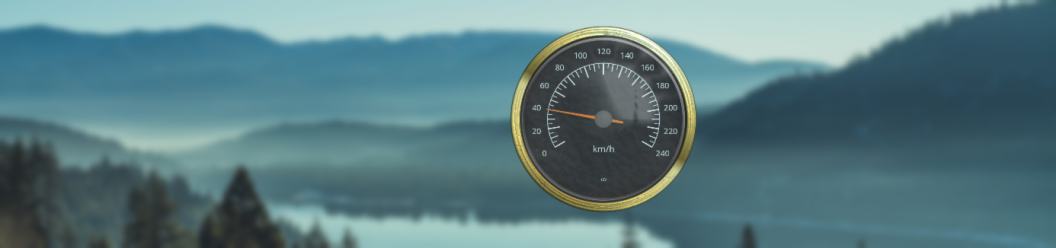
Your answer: 40 km/h
